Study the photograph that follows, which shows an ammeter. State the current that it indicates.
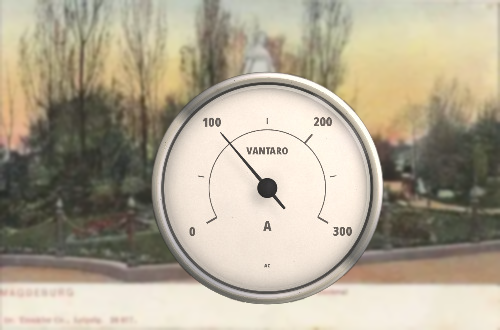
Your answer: 100 A
